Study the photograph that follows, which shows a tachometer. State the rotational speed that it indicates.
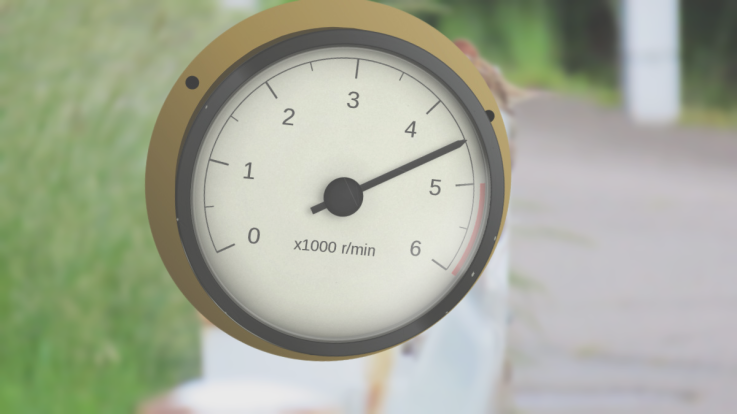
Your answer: 4500 rpm
